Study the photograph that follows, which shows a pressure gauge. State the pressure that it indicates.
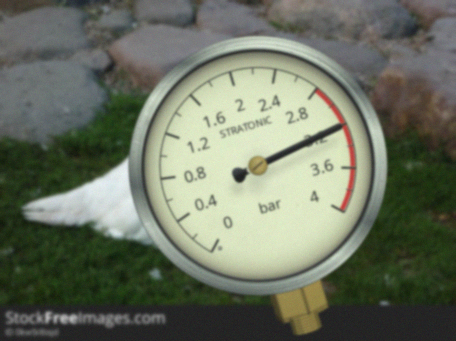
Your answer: 3.2 bar
